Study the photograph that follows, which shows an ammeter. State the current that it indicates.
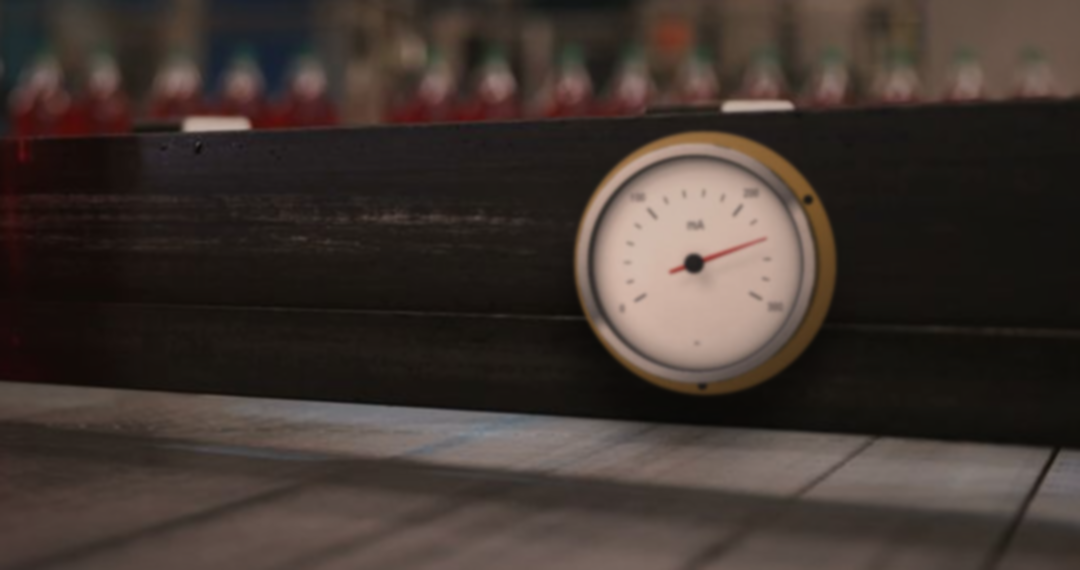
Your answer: 240 mA
